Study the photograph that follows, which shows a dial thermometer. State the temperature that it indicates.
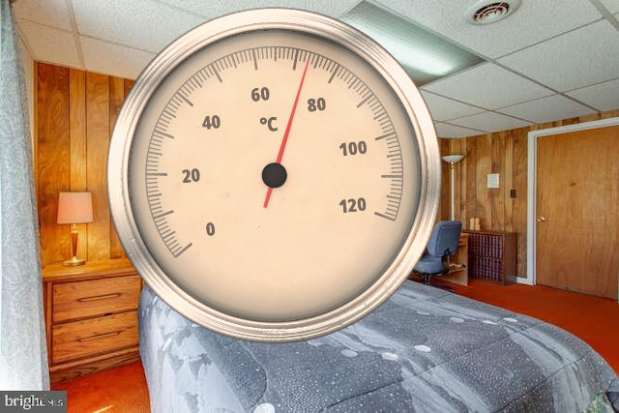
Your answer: 73 °C
